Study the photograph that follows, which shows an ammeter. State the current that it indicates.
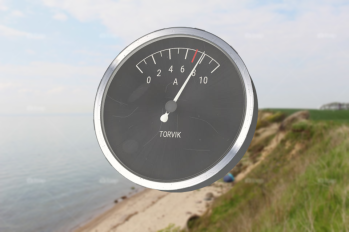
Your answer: 8 A
